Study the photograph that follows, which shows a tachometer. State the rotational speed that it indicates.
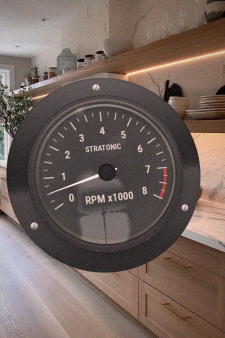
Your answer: 500 rpm
